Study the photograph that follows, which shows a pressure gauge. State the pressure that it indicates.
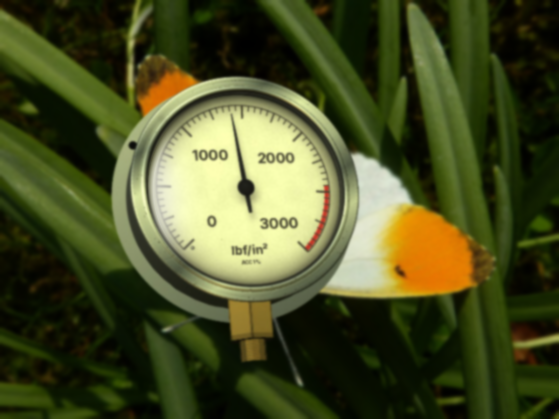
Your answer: 1400 psi
